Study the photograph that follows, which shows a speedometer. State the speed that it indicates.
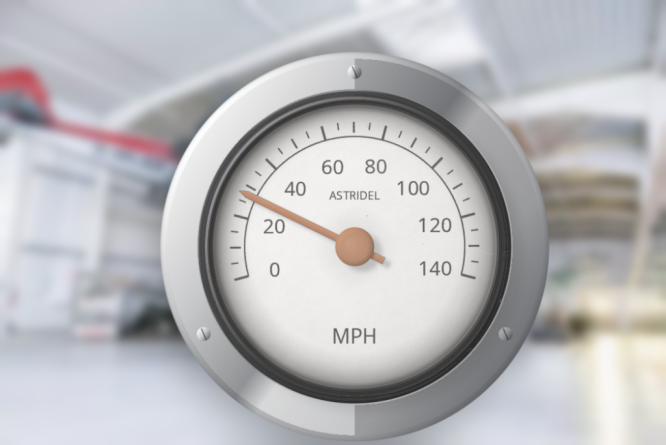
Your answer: 27.5 mph
